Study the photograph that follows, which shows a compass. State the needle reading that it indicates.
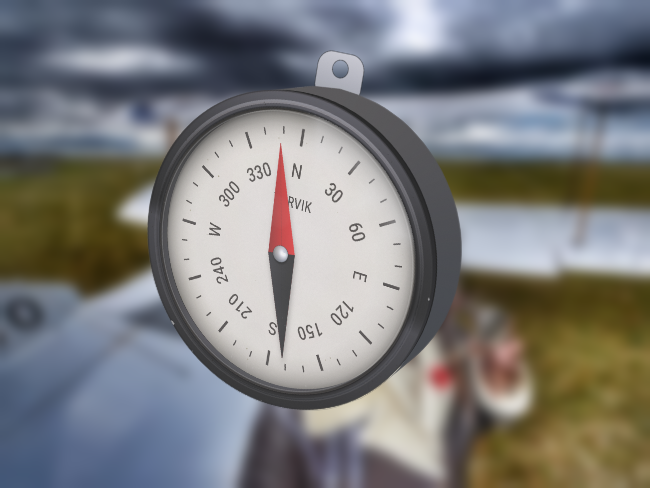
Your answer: 350 °
